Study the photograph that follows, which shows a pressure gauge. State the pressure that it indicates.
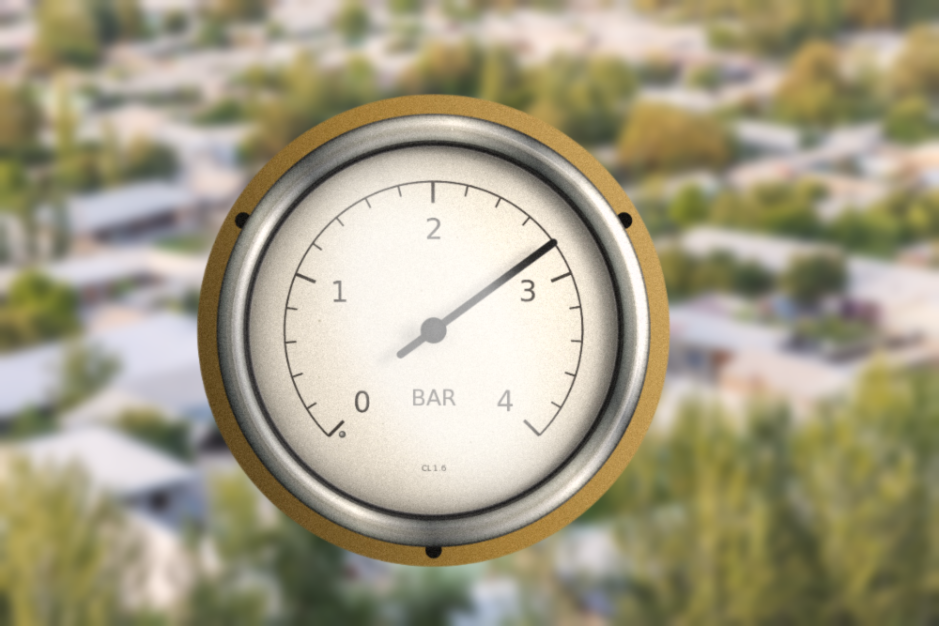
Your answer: 2.8 bar
